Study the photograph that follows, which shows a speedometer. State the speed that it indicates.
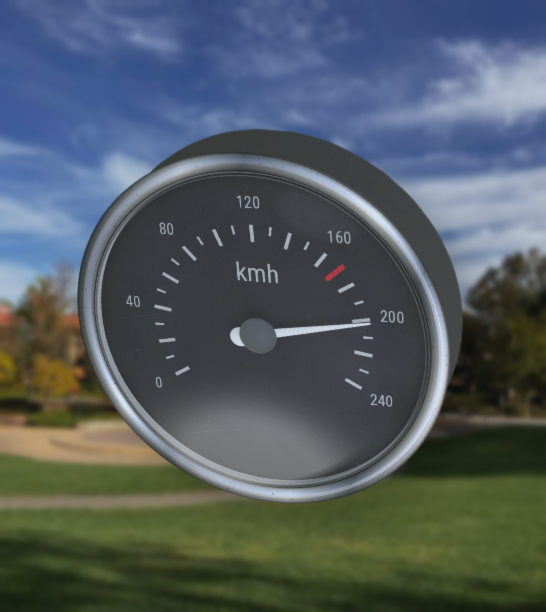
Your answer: 200 km/h
